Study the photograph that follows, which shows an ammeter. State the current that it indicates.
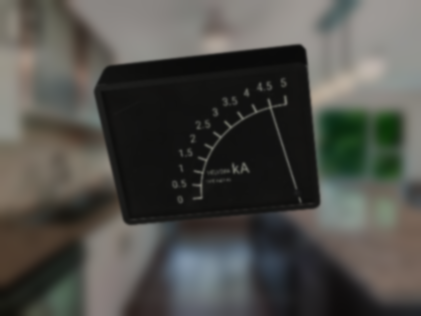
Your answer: 4.5 kA
